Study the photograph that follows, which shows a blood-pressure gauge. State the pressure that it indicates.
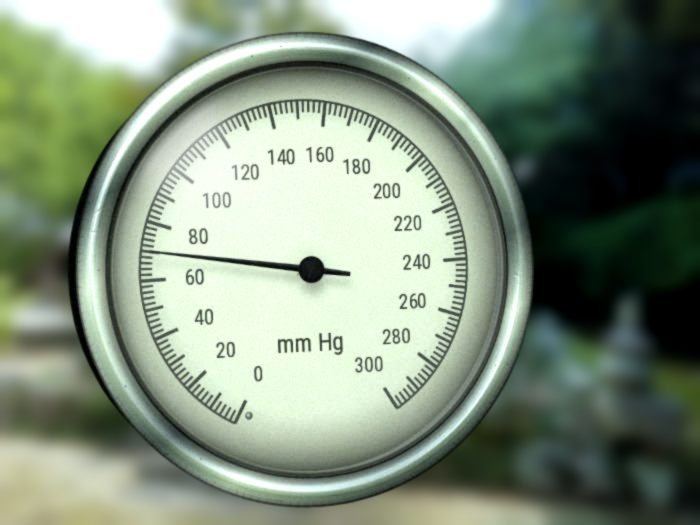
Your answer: 70 mmHg
